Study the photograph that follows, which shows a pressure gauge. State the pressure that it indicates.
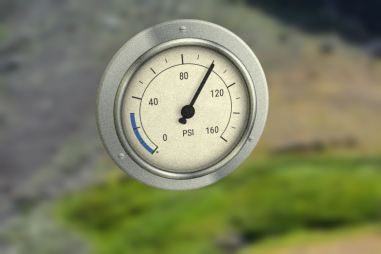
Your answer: 100 psi
